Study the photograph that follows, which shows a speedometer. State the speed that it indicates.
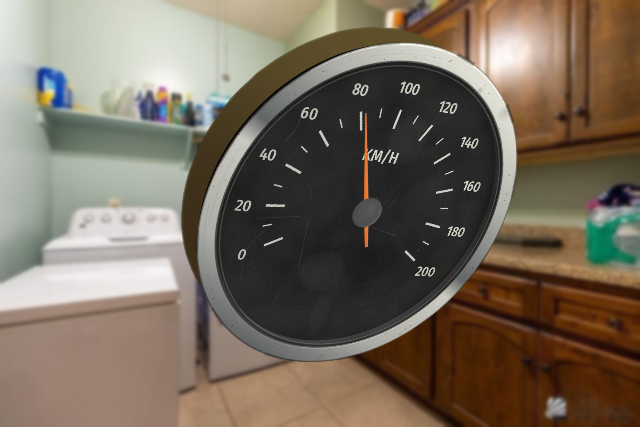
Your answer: 80 km/h
